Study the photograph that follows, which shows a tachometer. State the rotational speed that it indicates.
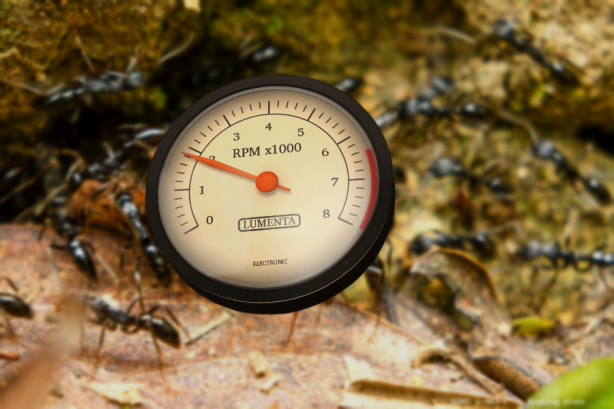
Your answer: 1800 rpm
